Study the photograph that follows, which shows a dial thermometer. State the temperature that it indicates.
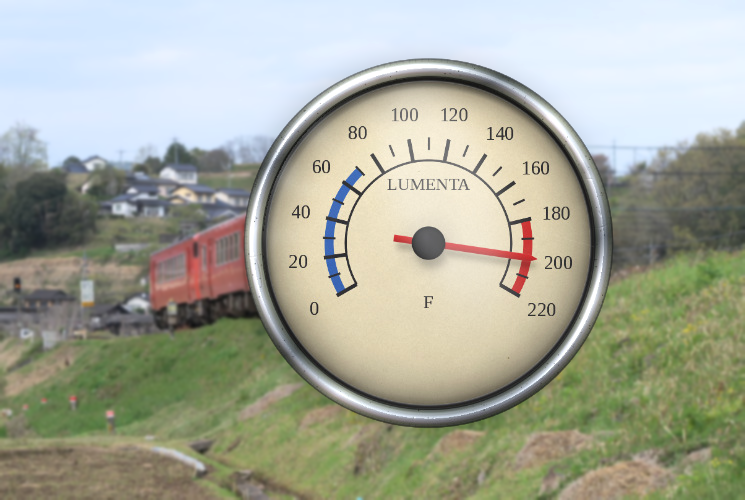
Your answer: 200 °F
